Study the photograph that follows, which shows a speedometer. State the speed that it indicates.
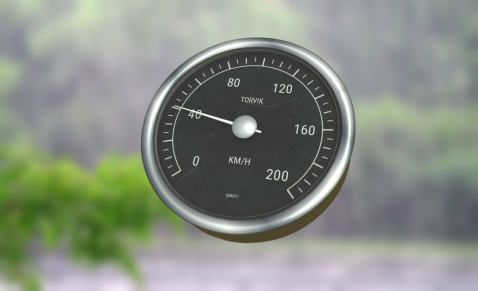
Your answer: 40 km/h
